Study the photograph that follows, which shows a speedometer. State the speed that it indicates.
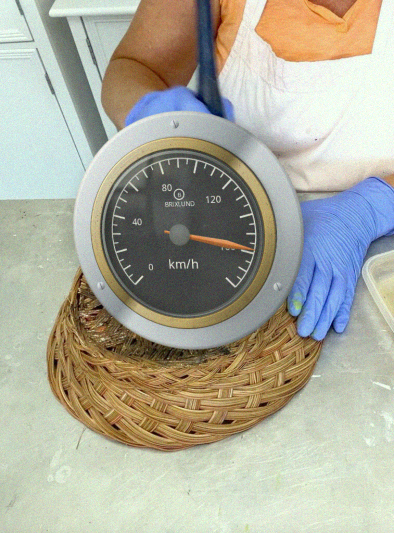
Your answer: 157.5 km/h
